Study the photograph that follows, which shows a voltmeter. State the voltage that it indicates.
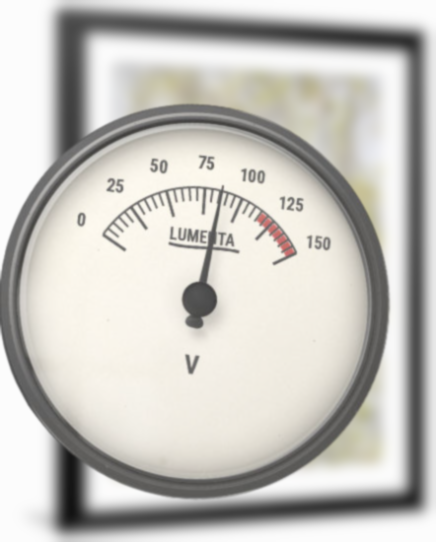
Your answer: 85 V
